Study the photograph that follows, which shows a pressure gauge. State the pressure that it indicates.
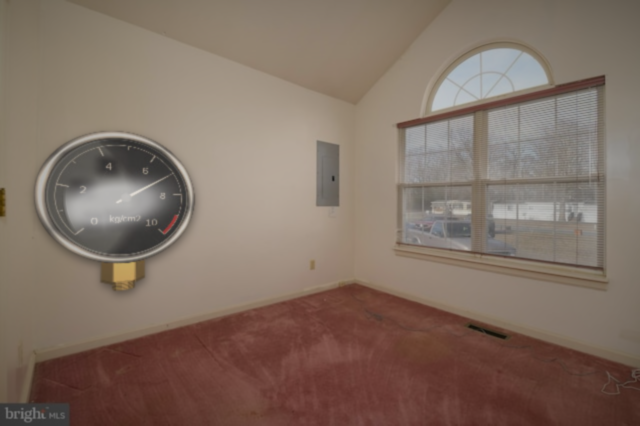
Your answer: 7 kg/cm²
